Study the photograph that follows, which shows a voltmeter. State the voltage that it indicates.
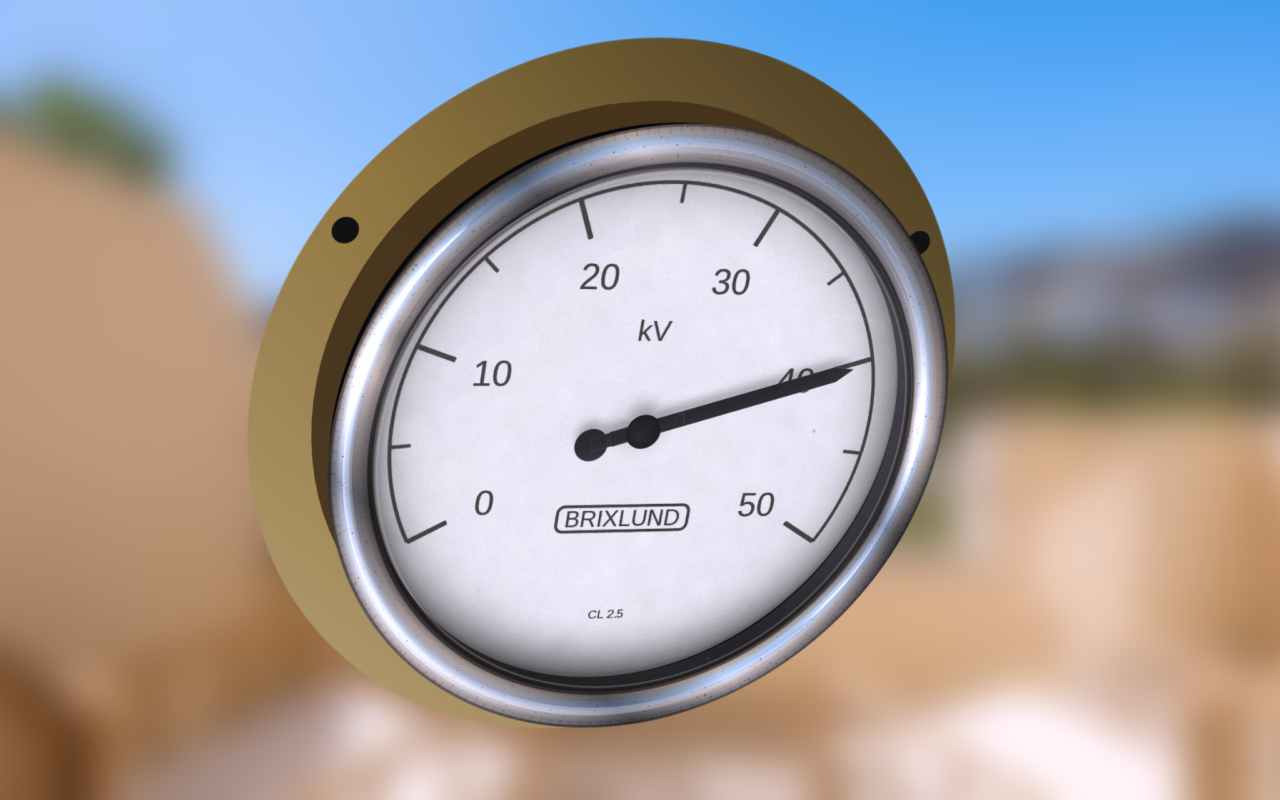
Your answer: 40 kV
